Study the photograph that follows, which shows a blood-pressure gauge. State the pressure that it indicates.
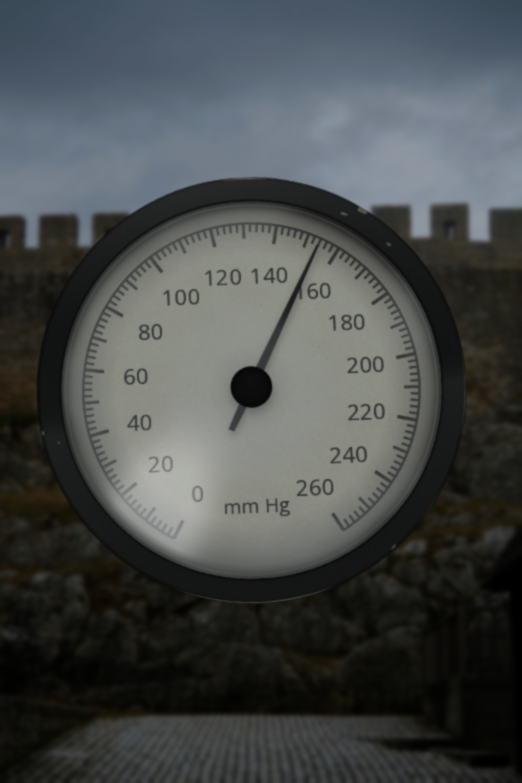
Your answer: 154 mmHg
